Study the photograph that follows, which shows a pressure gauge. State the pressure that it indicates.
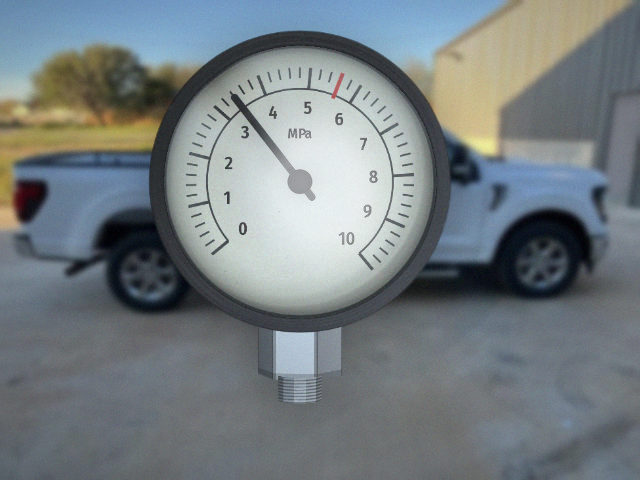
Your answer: 3.4 MPa
